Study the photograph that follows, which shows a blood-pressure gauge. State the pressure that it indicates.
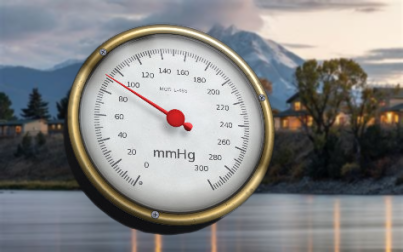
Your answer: 90 mmHg
